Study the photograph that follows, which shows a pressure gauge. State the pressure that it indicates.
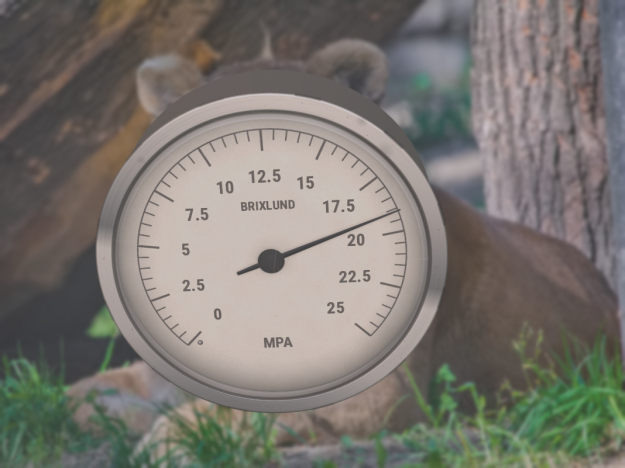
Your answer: 19 MPa
